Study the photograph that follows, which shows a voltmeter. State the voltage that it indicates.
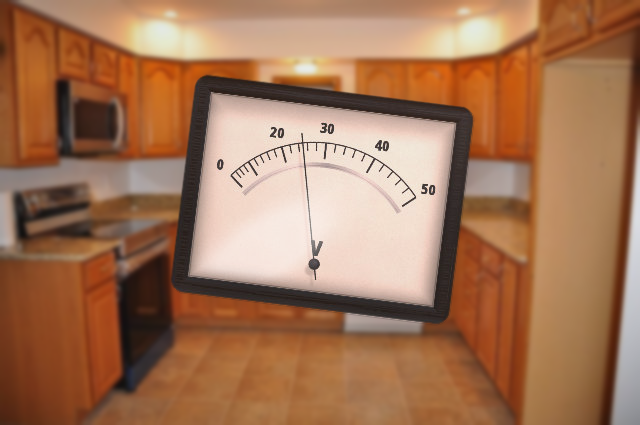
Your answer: 25 V
